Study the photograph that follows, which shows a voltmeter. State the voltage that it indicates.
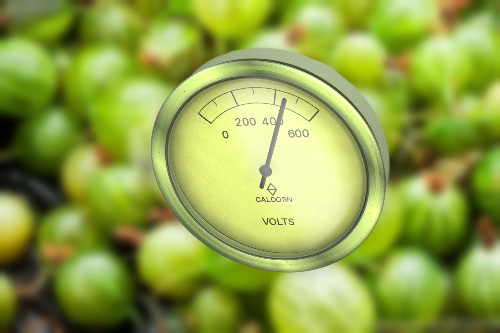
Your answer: 450 V
